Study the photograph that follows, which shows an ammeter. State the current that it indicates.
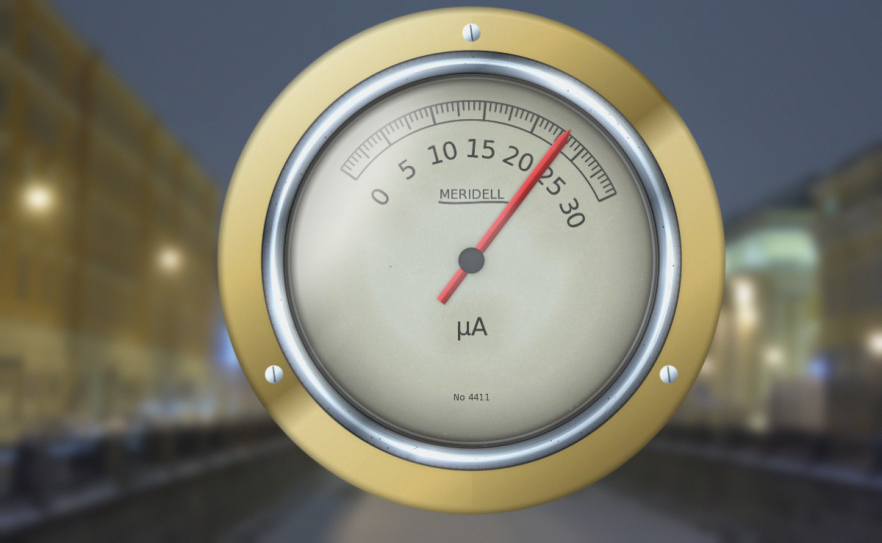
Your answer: 23 µA
